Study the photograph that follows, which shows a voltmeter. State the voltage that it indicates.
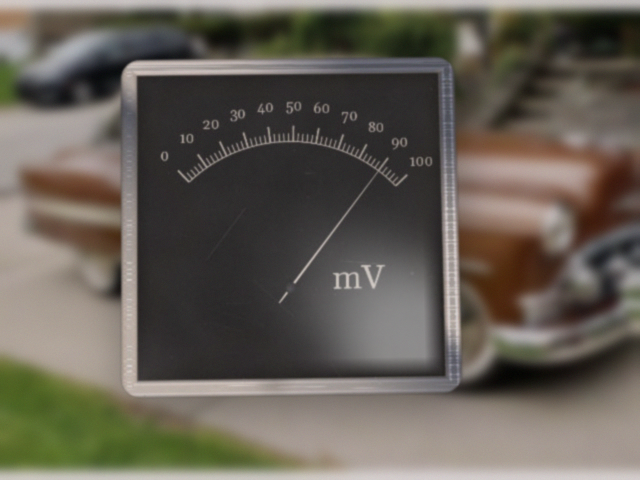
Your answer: 90 mV
